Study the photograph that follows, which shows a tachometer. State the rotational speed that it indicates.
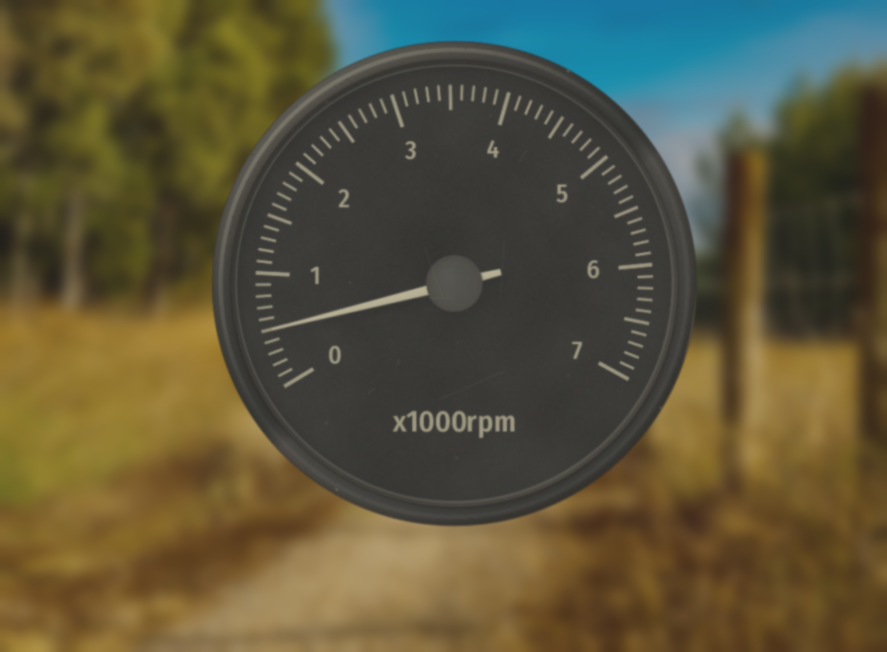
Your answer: 500 rpm
